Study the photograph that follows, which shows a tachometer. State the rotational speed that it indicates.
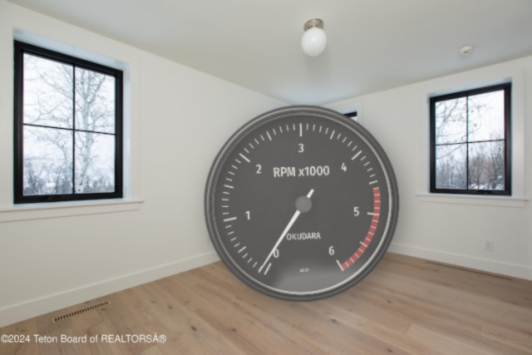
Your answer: 100 rpm
